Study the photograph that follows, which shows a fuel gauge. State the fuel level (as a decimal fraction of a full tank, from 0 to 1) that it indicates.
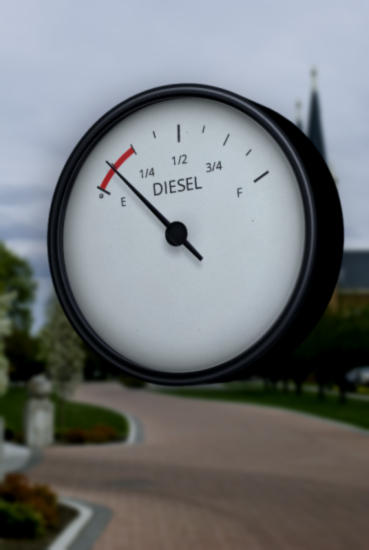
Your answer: 0.125
